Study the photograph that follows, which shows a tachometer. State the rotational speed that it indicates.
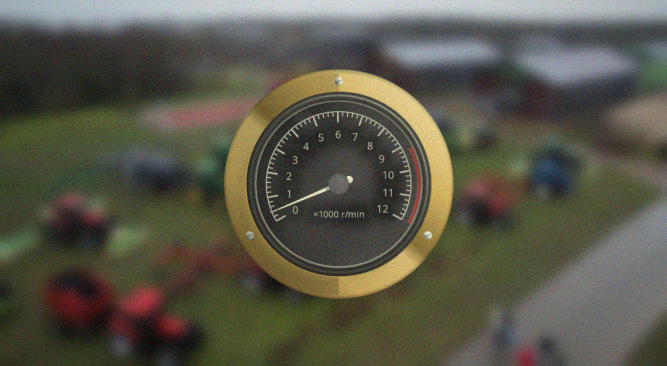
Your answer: 400 rpm
